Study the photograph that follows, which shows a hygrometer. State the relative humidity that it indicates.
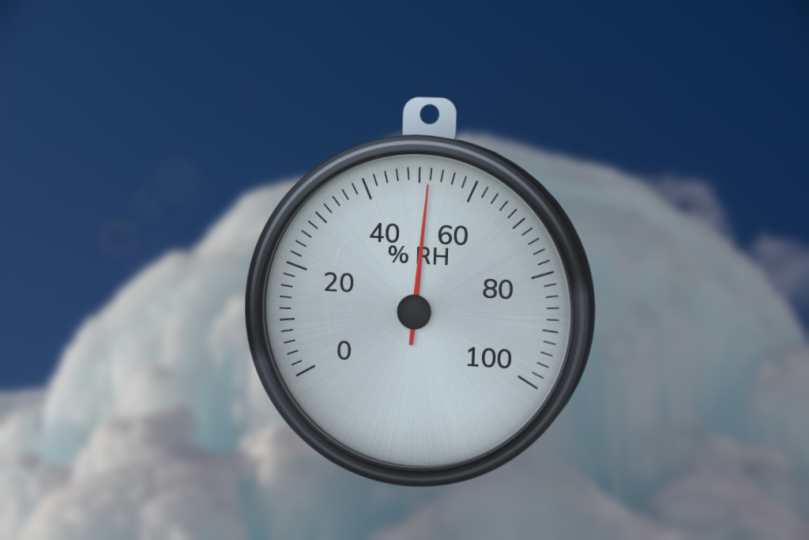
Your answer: 52 %
